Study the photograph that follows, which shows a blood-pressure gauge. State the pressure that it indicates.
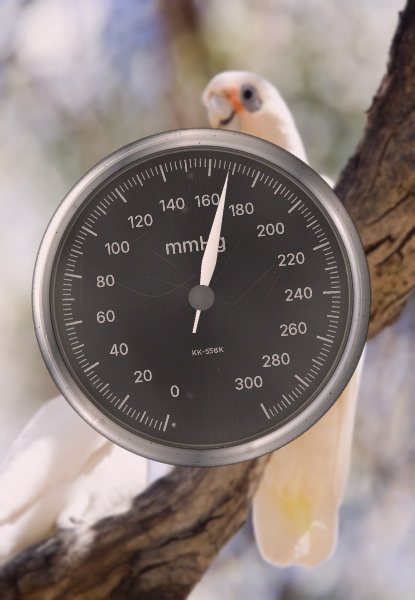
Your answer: 168 mmHg
